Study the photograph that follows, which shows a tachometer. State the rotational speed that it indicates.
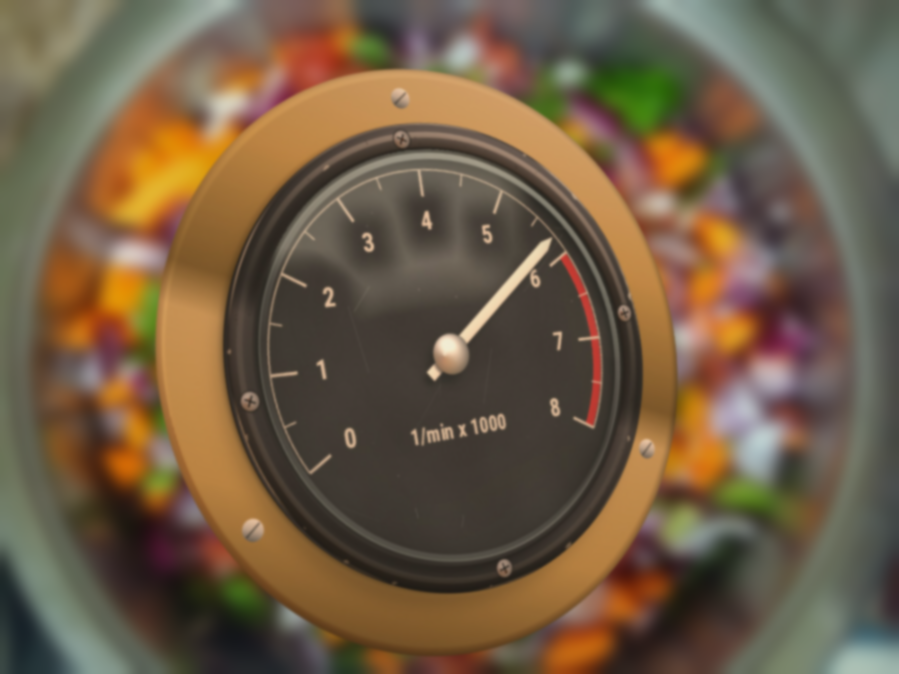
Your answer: 5750 rpm
